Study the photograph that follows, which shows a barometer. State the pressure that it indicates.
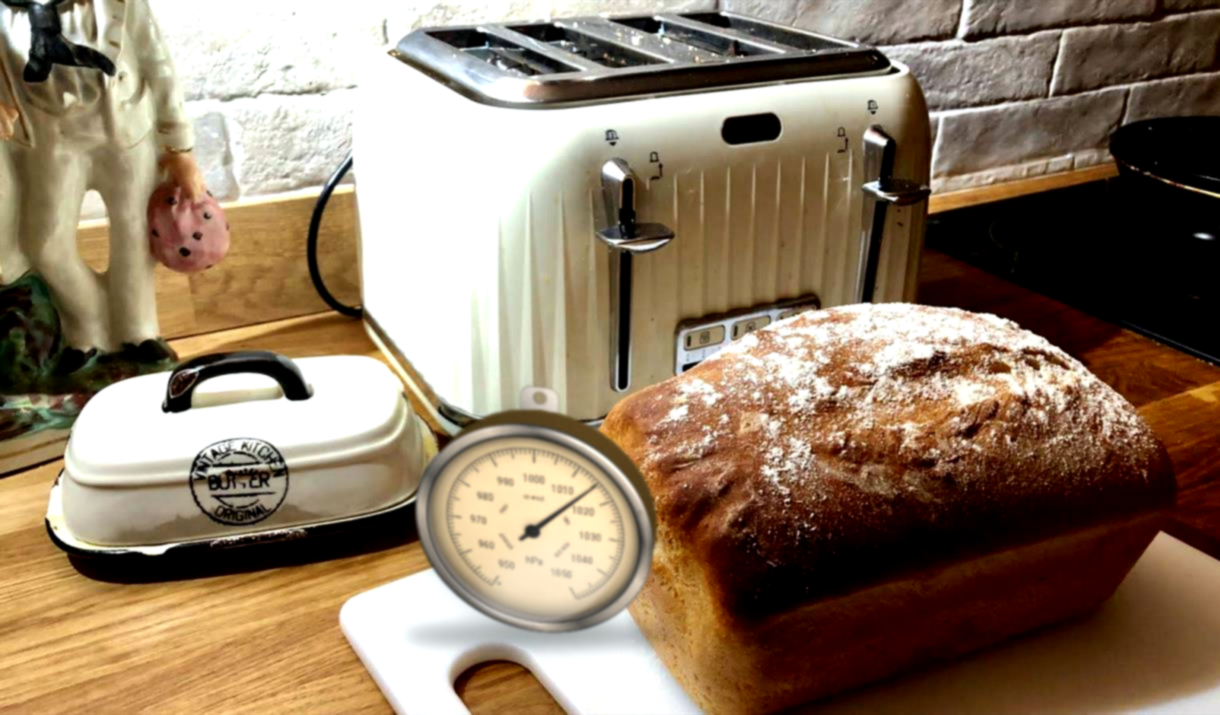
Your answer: 1015 hPa
